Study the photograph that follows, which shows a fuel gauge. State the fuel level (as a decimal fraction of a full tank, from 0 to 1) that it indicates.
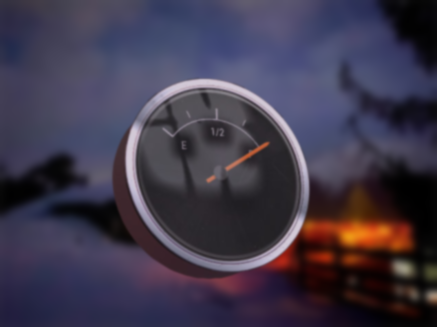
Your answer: 1
